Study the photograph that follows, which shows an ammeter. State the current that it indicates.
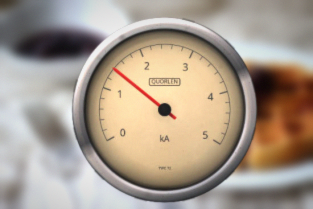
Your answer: 1.4 kA
